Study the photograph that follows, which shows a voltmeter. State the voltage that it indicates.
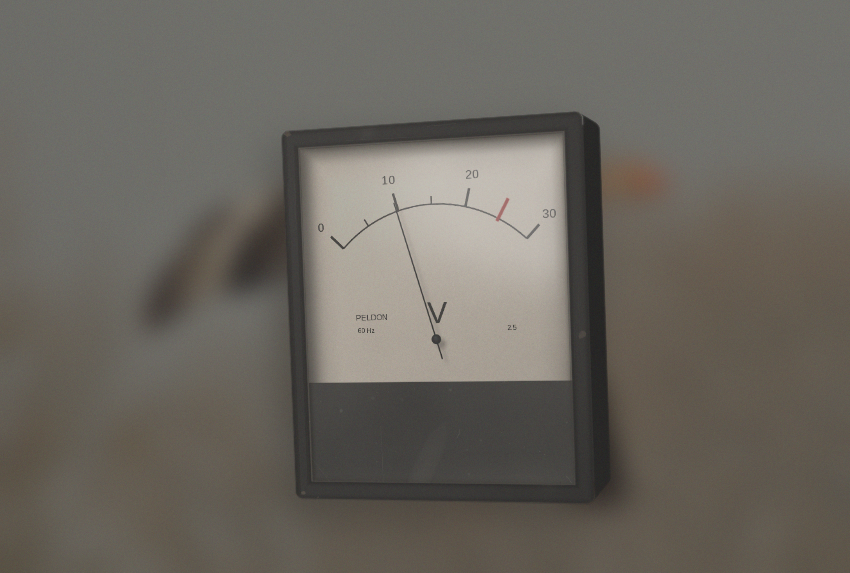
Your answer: 10 V
